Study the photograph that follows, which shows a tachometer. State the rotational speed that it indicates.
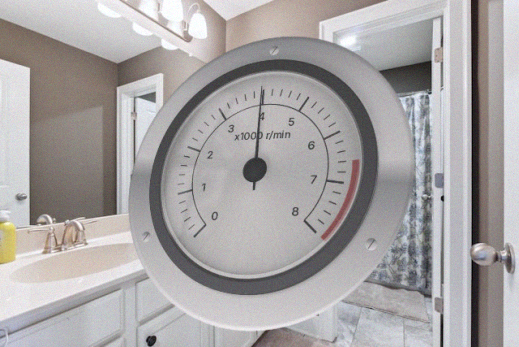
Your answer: 4000 rpm
